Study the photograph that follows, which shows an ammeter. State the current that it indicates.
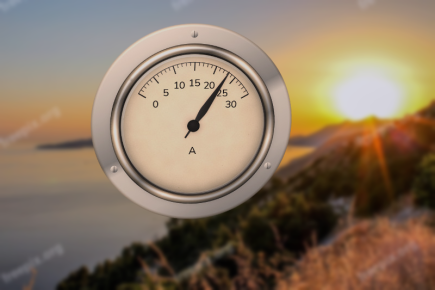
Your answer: 23 A
